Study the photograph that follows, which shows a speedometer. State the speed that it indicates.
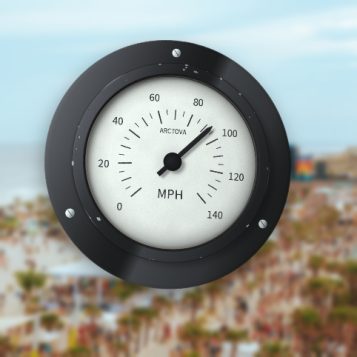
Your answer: 92.5 mph
